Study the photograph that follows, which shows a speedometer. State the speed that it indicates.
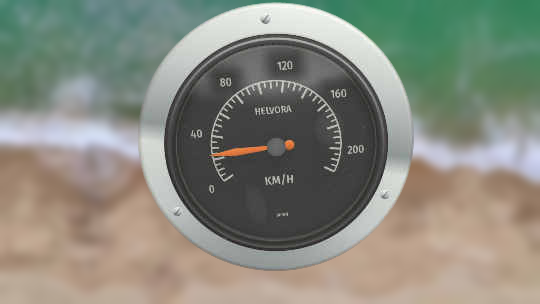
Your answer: 25 km/h
